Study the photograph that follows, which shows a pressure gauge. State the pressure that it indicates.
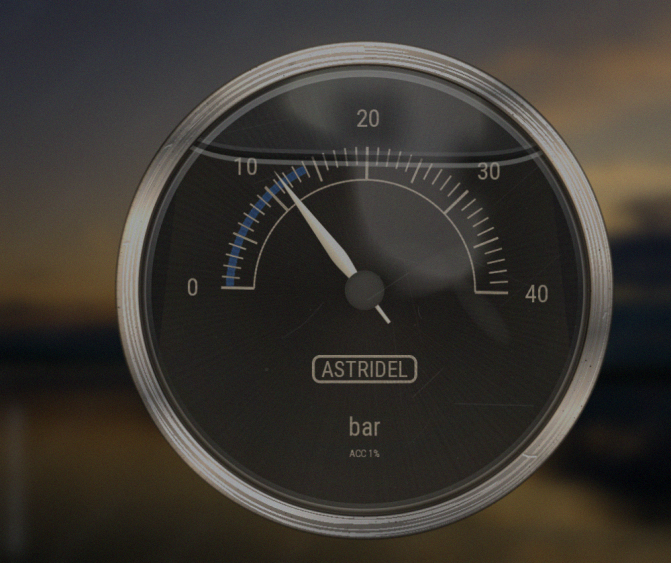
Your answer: 11.5 bar
